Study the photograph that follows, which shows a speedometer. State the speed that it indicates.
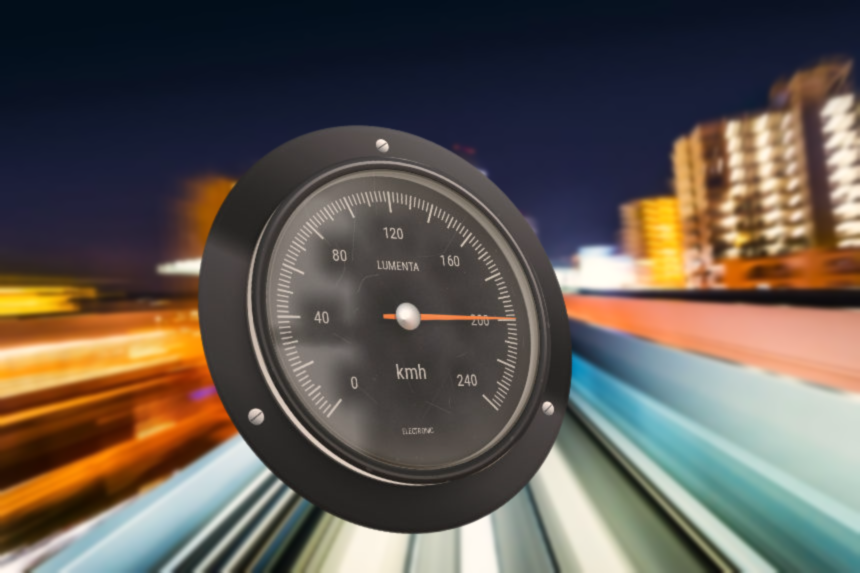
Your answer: 200 km/h
